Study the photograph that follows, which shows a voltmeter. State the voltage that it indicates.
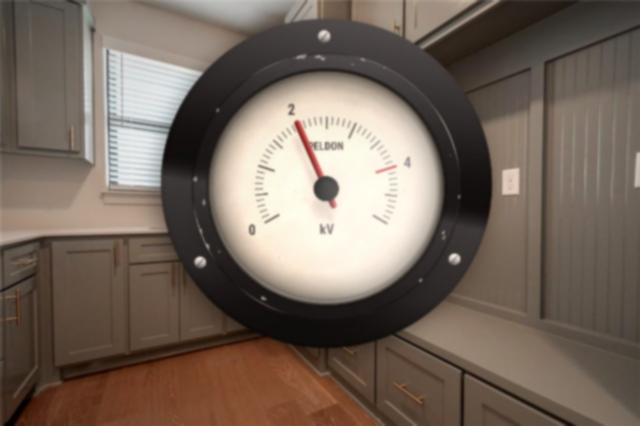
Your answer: 2 kV
